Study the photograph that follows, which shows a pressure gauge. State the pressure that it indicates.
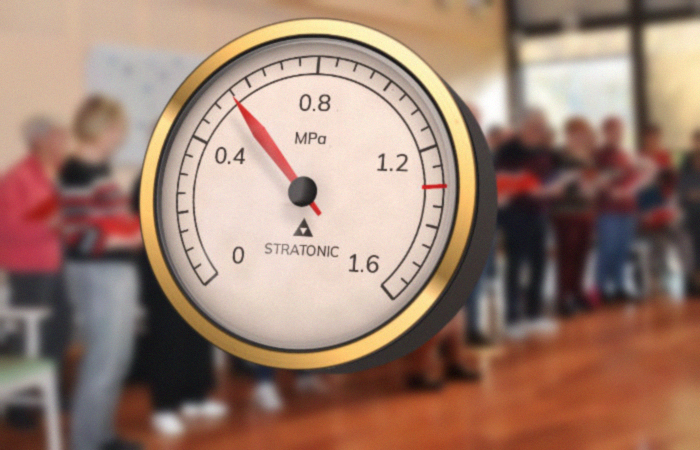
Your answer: 0.55 MPa
